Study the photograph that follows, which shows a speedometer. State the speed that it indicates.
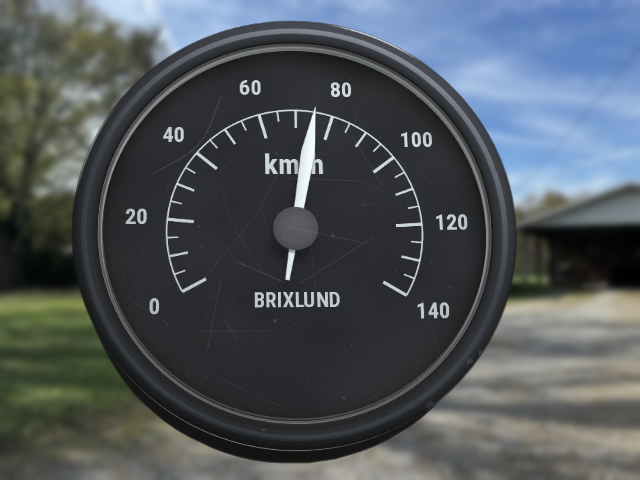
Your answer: 75 km/h
